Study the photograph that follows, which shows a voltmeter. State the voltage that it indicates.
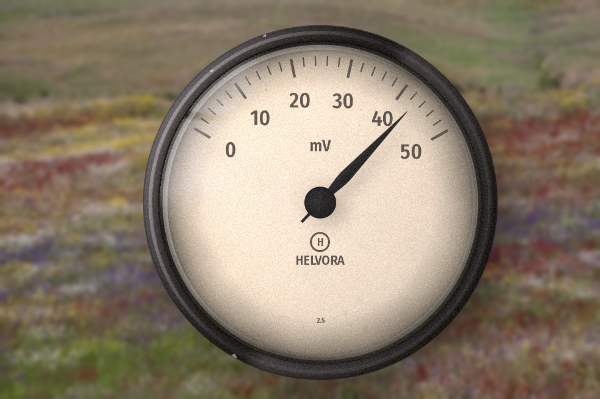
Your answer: 43 mV
